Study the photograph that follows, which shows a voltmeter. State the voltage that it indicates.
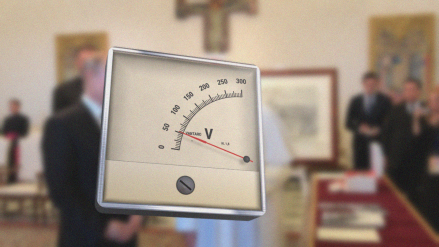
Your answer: 50 V
